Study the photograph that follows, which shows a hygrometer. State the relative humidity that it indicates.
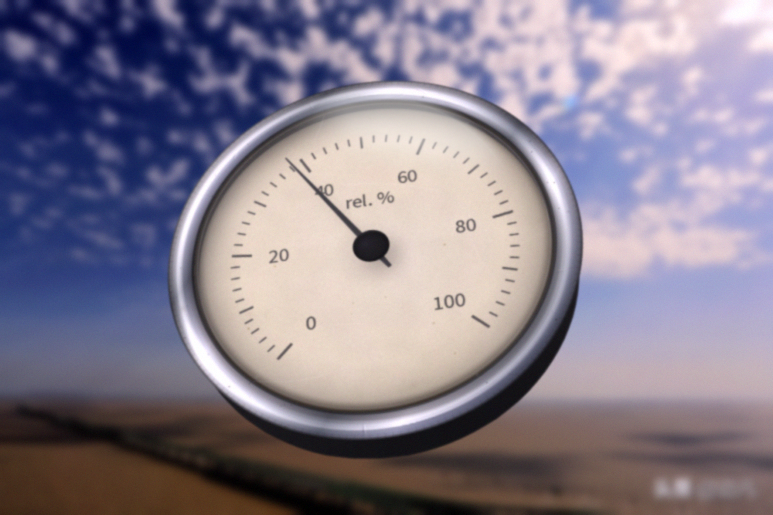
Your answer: 38 %
